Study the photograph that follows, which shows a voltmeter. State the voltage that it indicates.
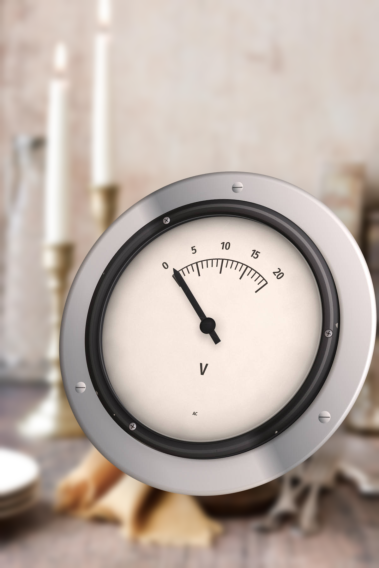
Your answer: 1 V
